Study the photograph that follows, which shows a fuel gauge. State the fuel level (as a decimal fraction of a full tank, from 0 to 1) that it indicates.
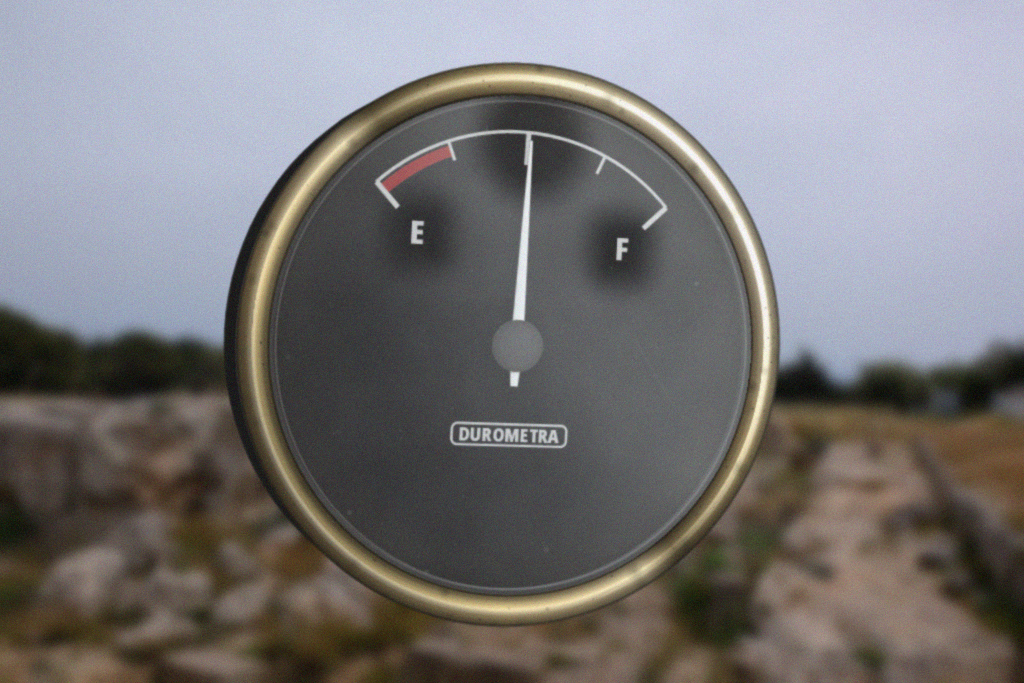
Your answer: 0.5
